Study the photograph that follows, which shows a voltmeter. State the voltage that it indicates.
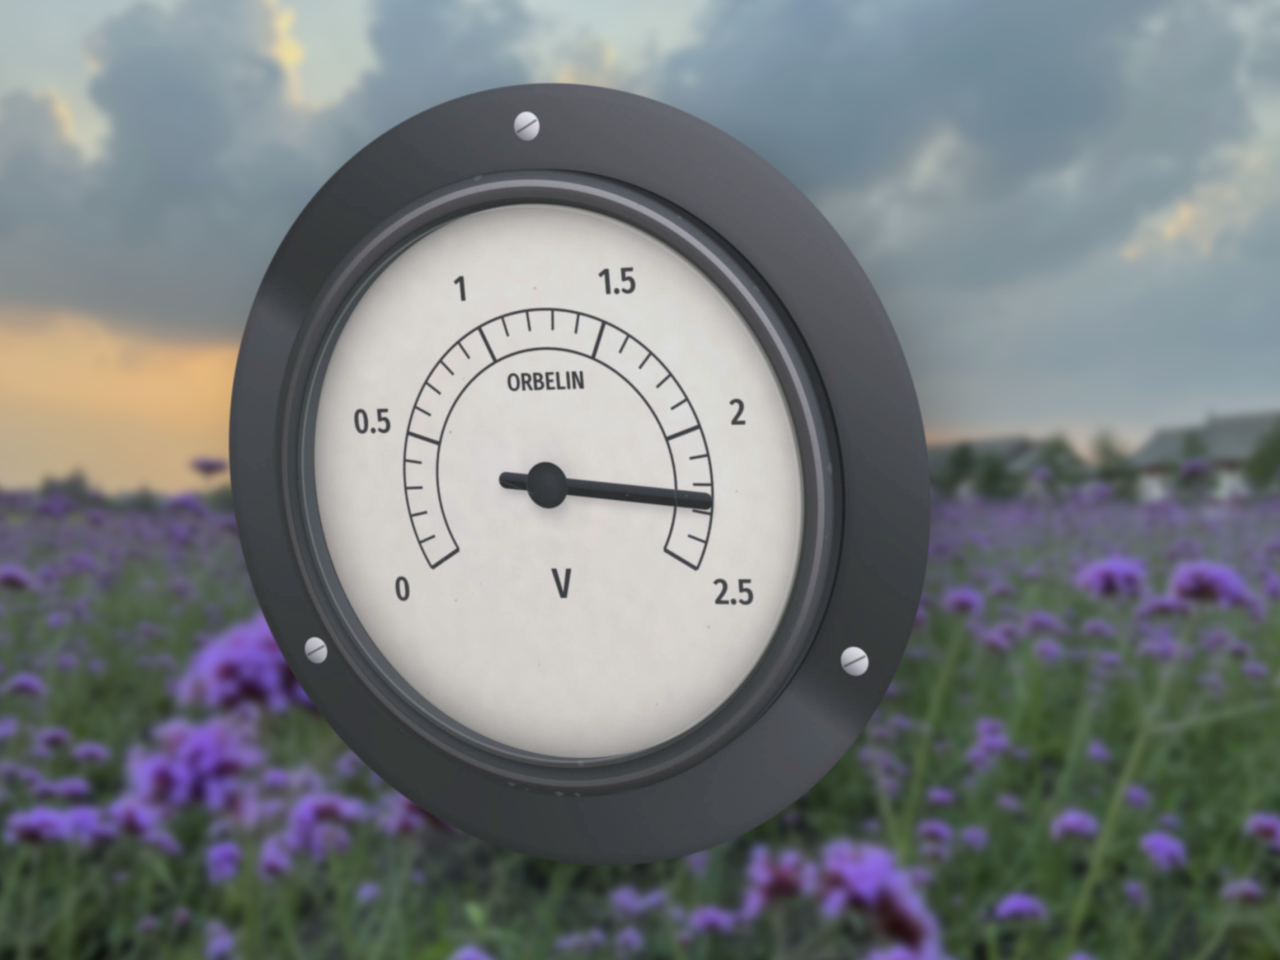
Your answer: 2.25 V
